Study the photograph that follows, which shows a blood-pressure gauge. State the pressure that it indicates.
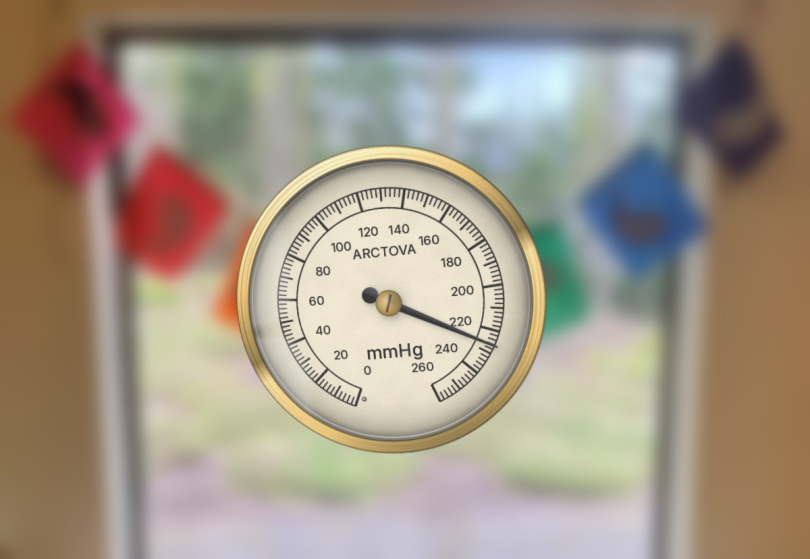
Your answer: 226 mmHg
